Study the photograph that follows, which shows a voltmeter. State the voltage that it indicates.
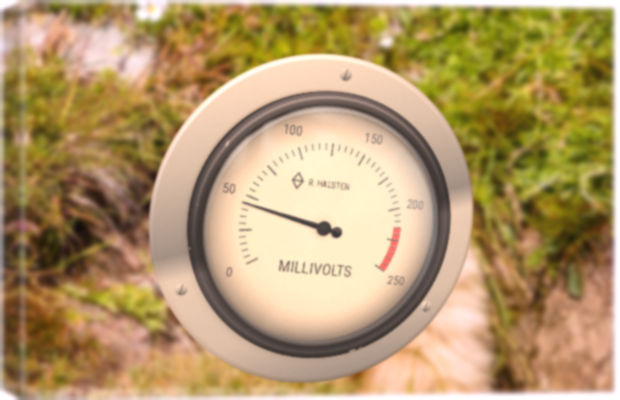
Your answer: 45 mV
